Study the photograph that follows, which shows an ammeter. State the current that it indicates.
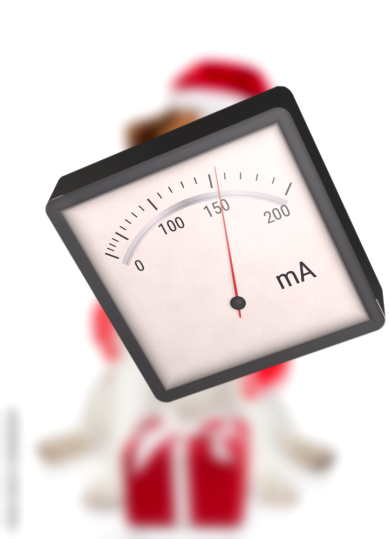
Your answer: 155 mA
